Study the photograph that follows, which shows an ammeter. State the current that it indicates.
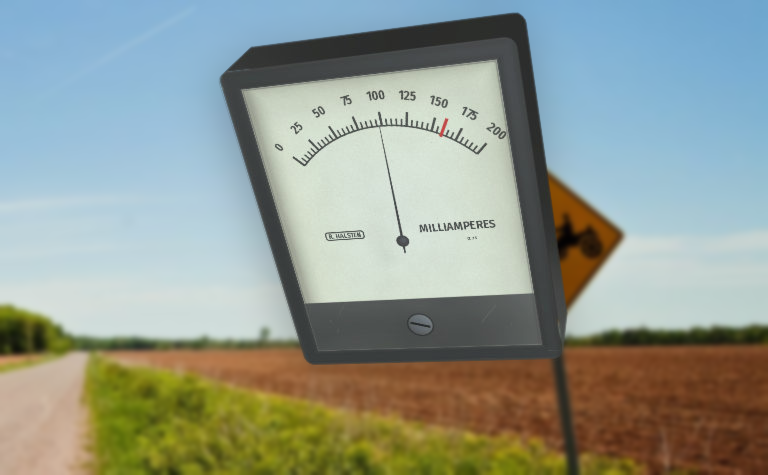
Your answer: 100 mA
